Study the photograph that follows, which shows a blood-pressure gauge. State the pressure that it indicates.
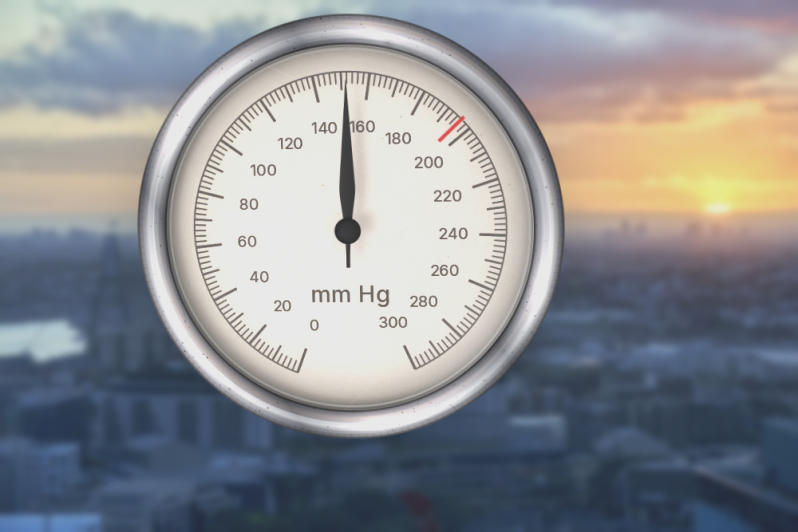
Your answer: 152 mmHg
